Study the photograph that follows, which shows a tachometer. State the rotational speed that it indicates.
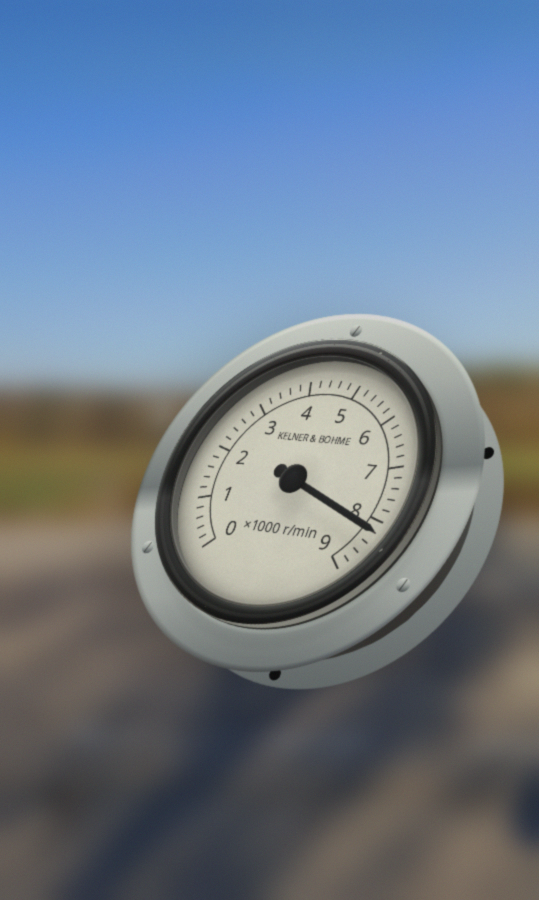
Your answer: 8200 rpm
